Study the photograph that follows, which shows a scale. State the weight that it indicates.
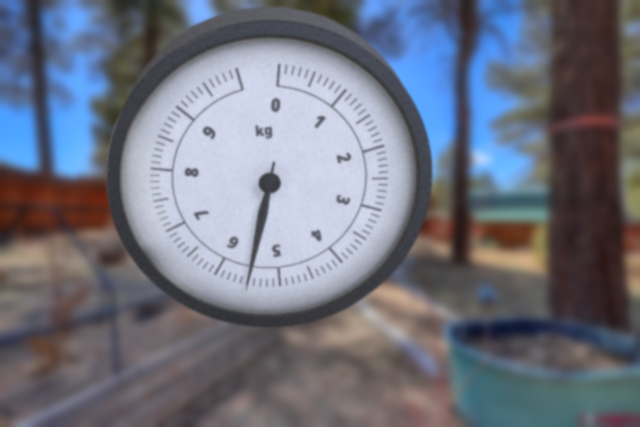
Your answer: 5.5 kg
